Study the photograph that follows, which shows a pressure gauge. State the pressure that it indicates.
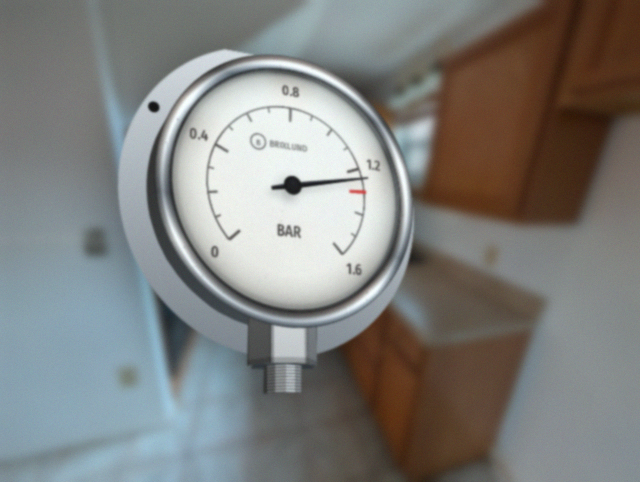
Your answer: 1.25 bar
